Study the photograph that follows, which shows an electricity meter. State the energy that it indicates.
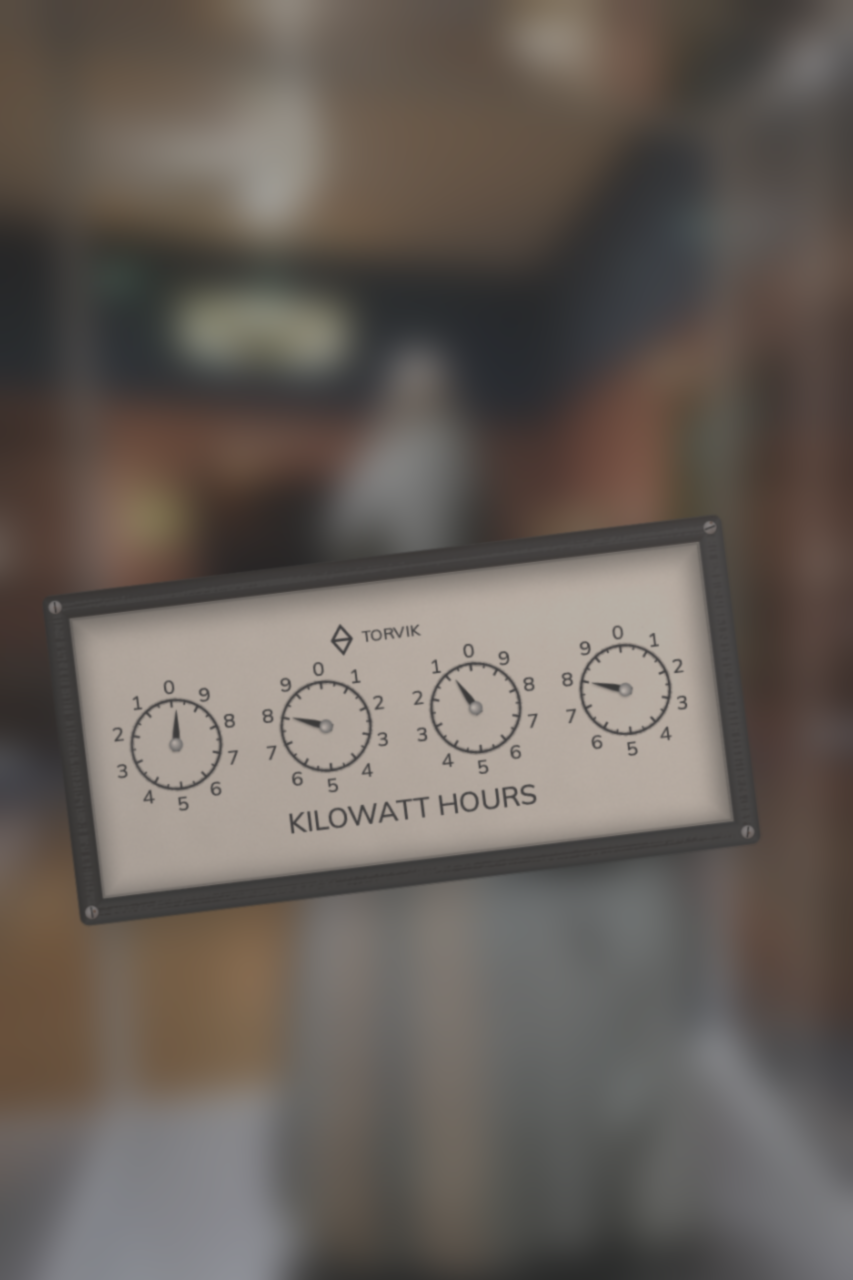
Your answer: 9808 kWh
